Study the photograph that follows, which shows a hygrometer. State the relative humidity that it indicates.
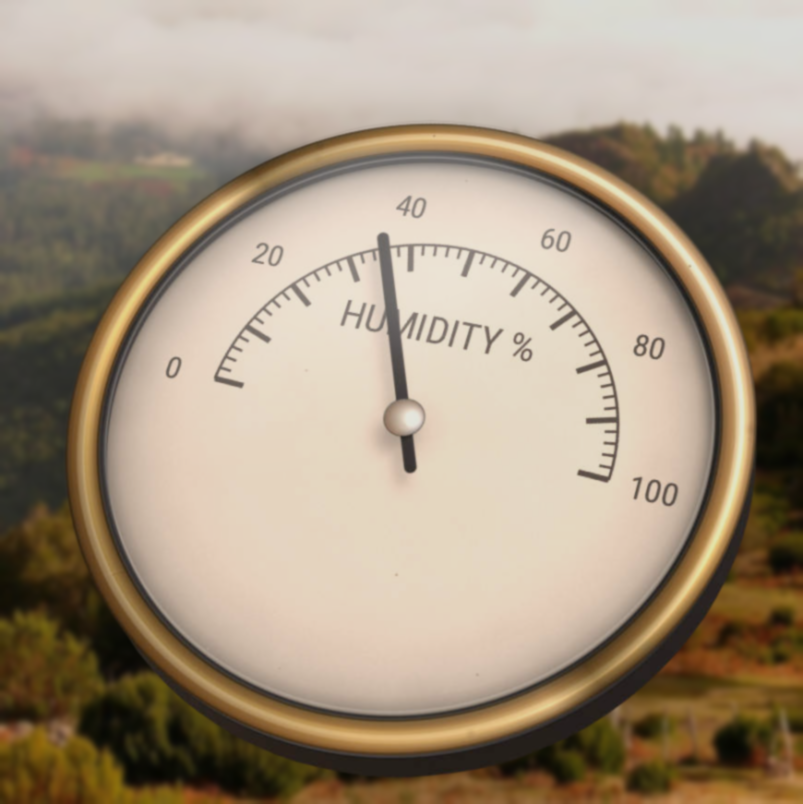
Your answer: 36 %
